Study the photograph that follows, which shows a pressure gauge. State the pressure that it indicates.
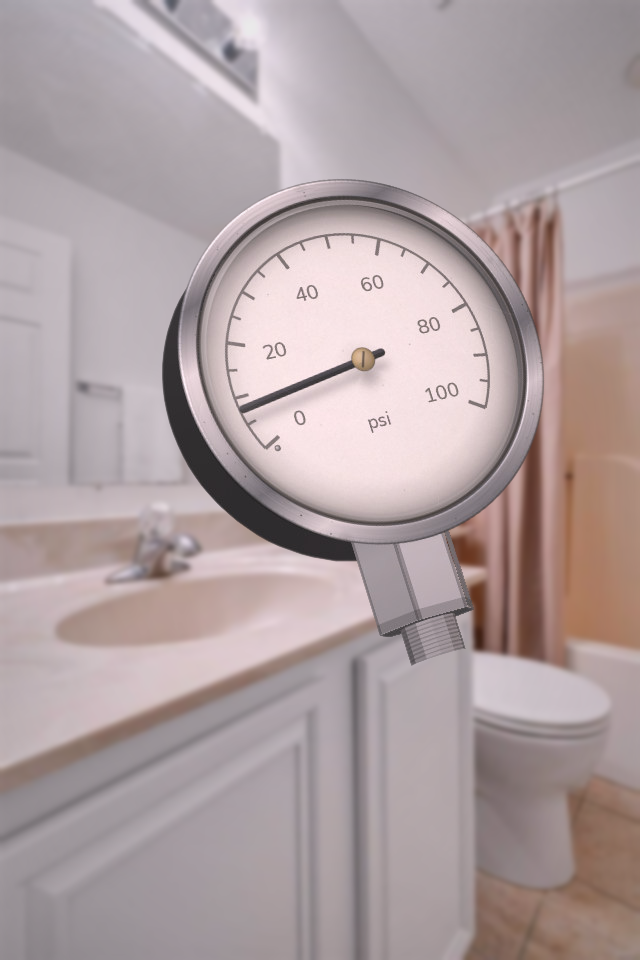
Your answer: 7.5 psi
